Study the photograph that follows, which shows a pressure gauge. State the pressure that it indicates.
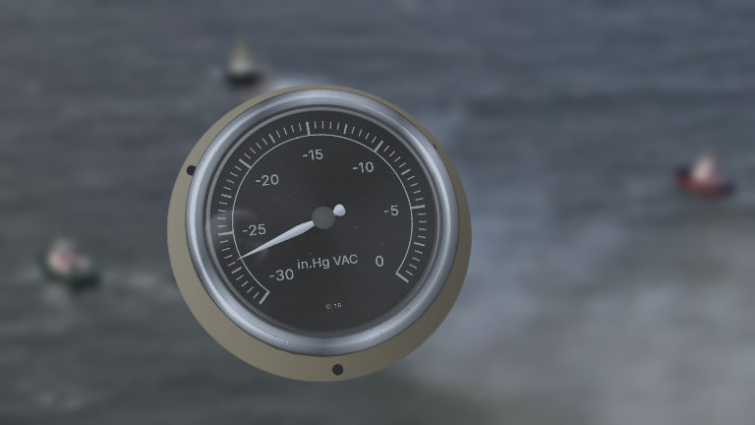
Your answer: -27 inHg
